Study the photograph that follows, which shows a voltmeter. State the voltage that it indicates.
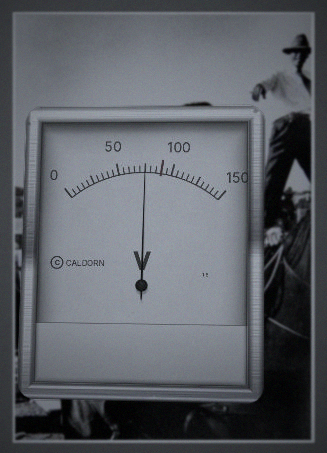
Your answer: 75 V
